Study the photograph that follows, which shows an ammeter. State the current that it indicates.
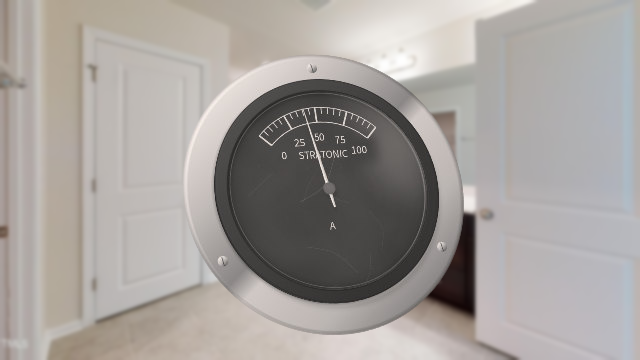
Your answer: 40 A
